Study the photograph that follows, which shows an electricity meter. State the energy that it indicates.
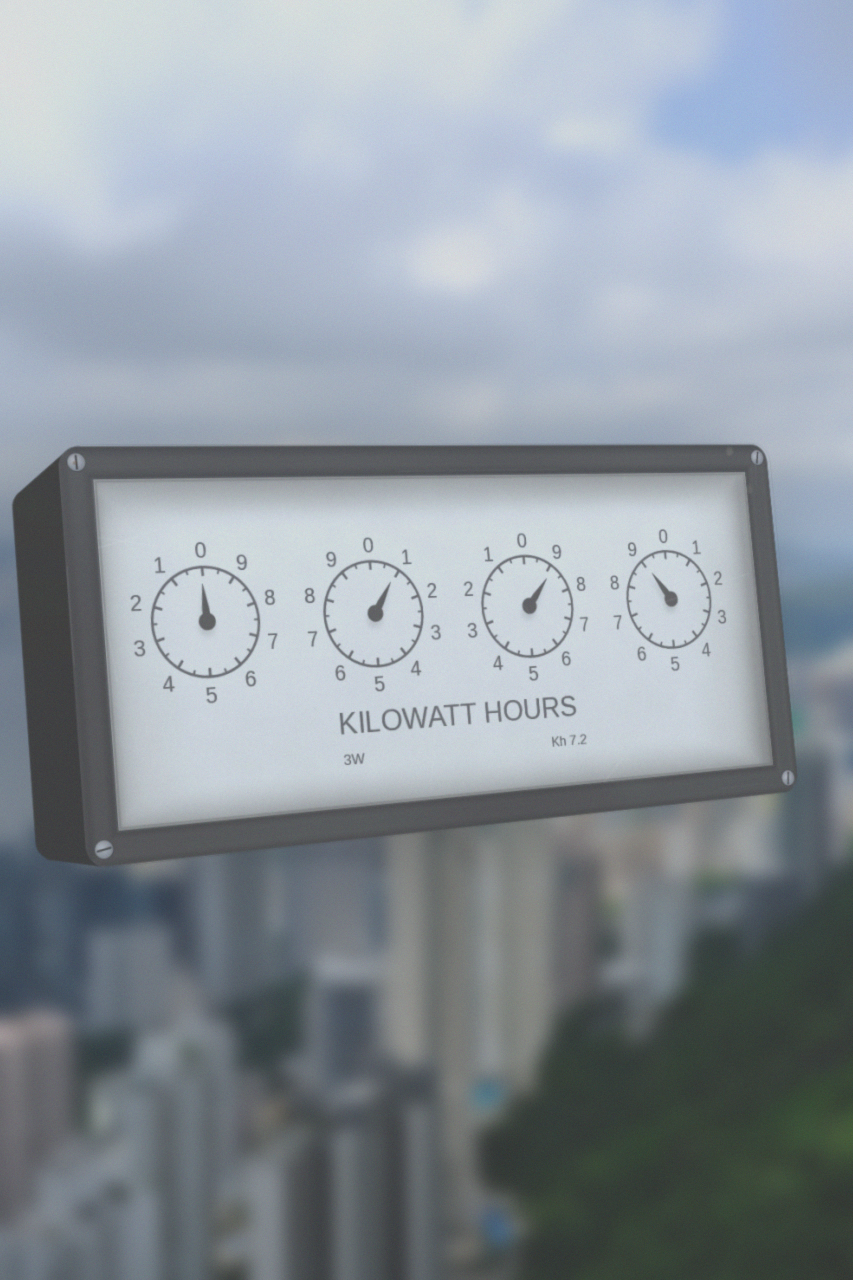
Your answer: 89 kWh
